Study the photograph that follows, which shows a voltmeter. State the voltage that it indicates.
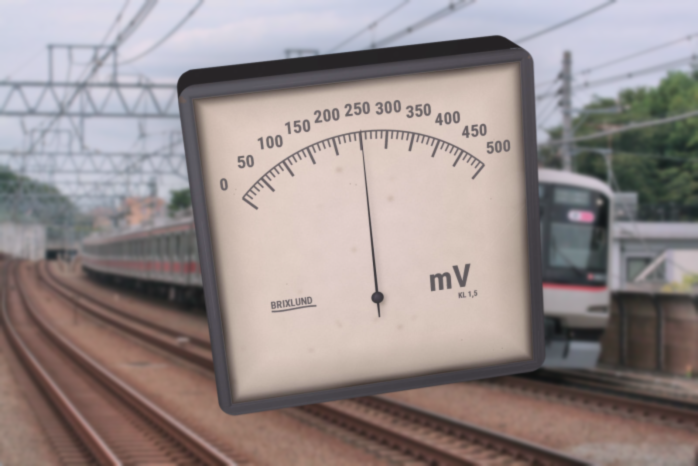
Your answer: 250 mV
